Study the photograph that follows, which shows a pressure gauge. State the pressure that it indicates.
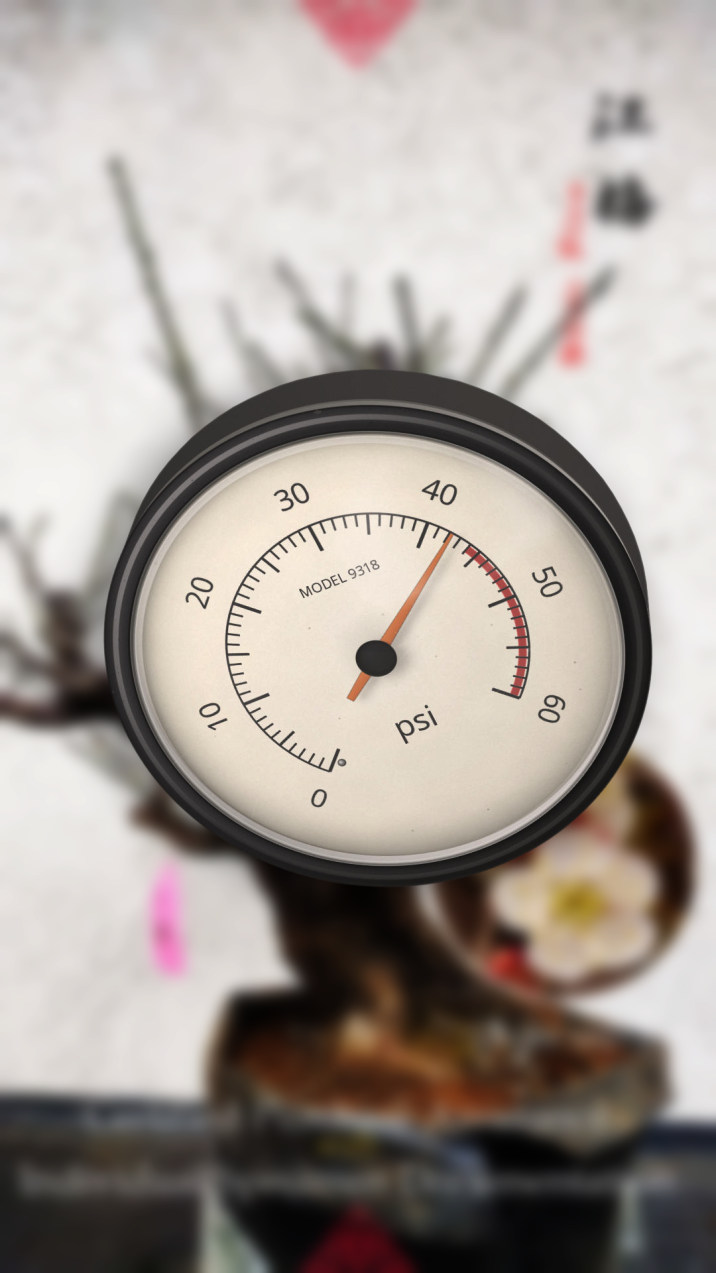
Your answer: 42 psi
